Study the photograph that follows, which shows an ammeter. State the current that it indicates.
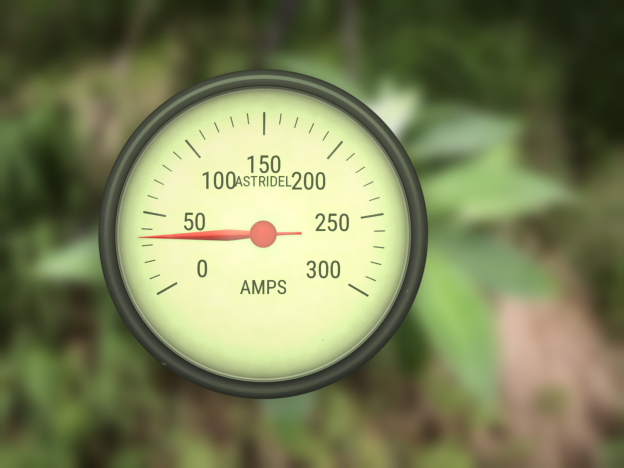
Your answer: 35 A
